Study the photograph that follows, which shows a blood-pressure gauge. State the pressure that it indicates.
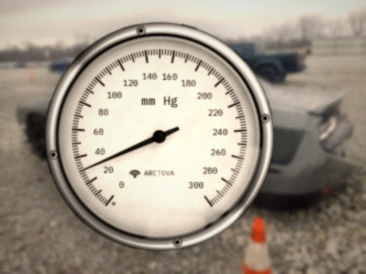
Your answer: 30 mmHg
